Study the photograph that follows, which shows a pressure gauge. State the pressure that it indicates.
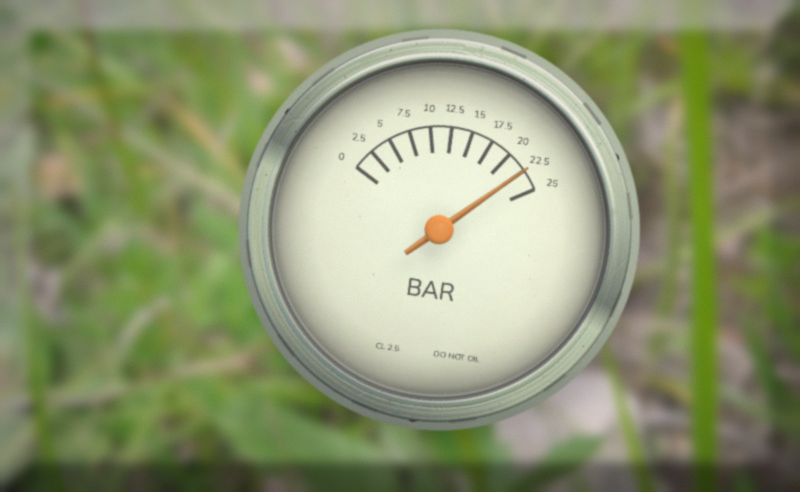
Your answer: 22.5 bar
